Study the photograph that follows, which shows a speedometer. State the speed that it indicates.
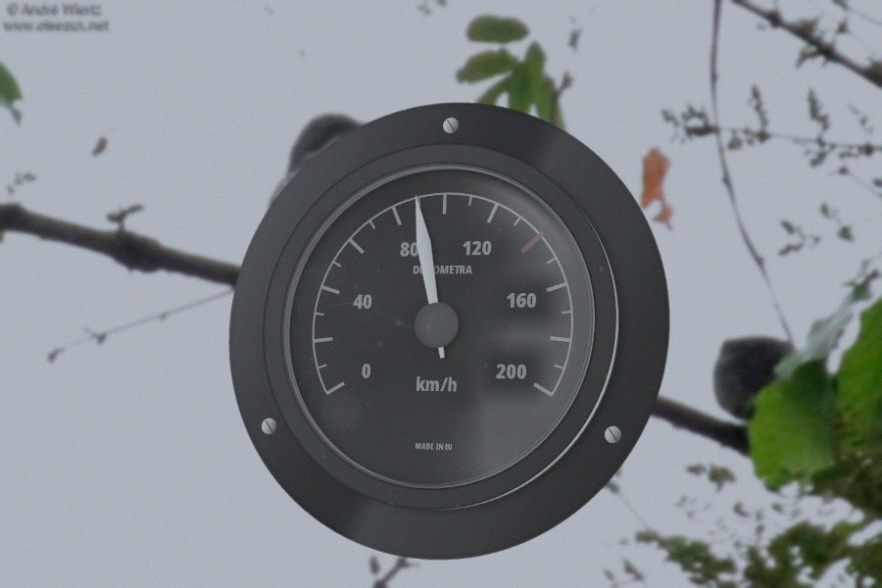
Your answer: 90 km/h
